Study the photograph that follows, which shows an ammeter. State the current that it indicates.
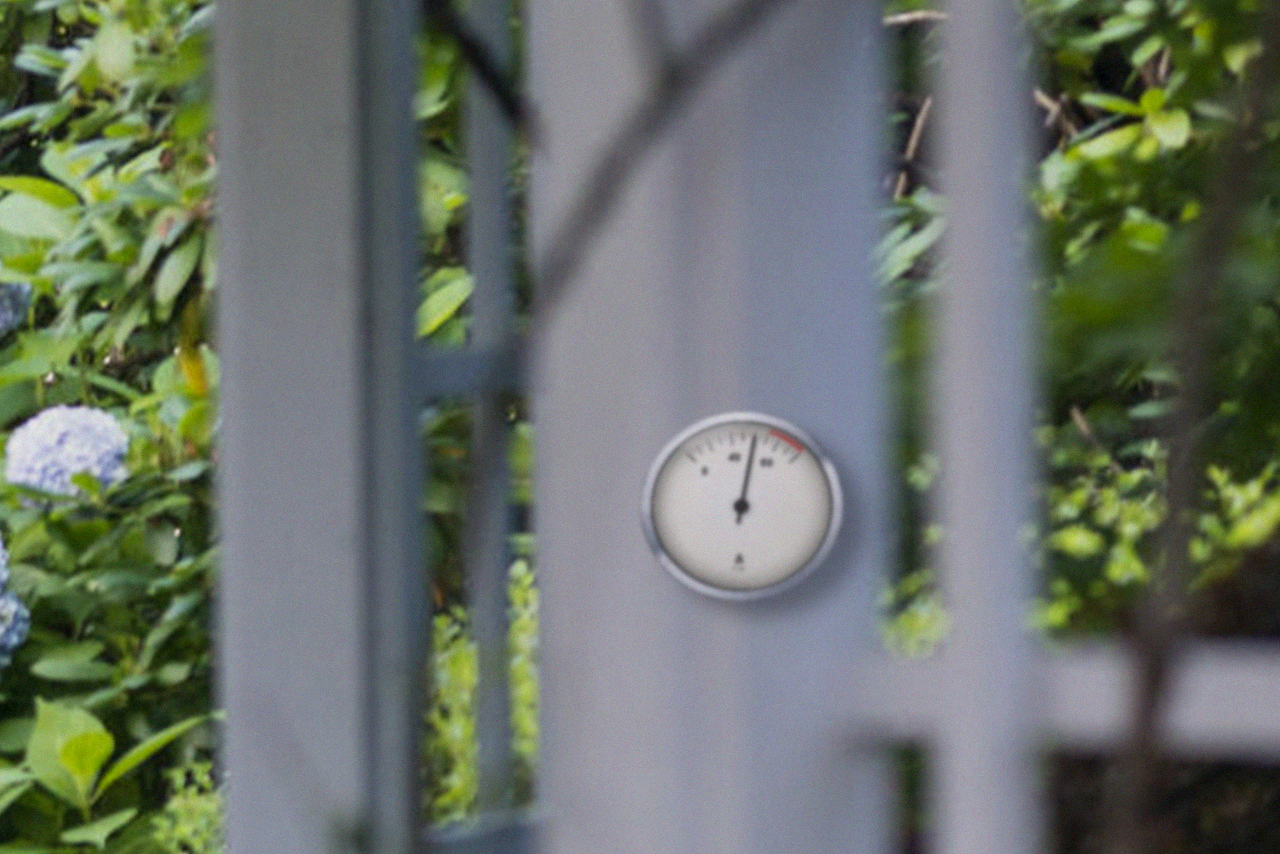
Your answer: 60 A
